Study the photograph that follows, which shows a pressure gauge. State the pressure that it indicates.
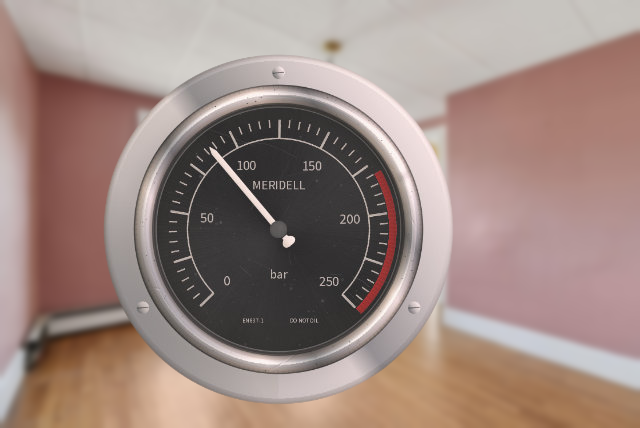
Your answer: 87.5 bar
